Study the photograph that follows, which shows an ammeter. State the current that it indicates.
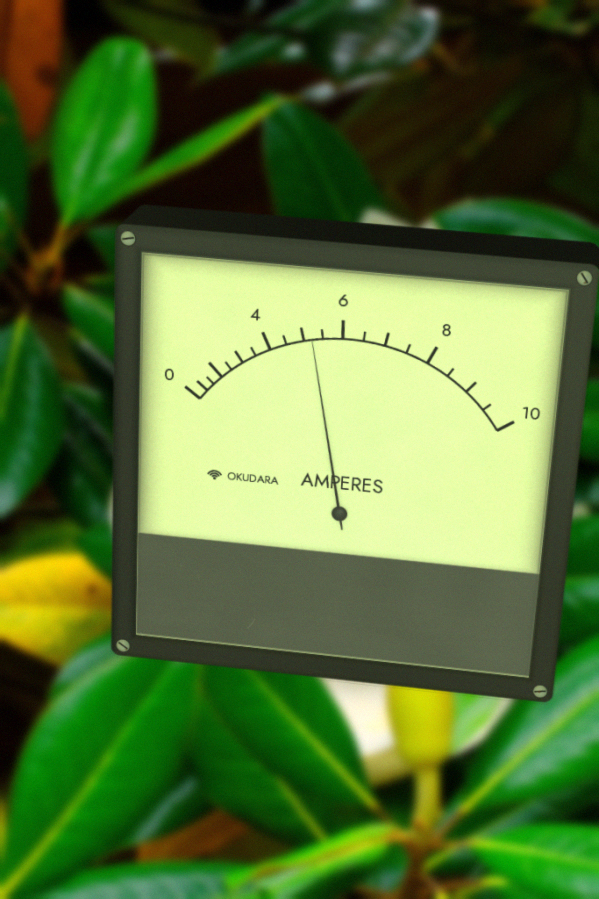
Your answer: 5.25 A
